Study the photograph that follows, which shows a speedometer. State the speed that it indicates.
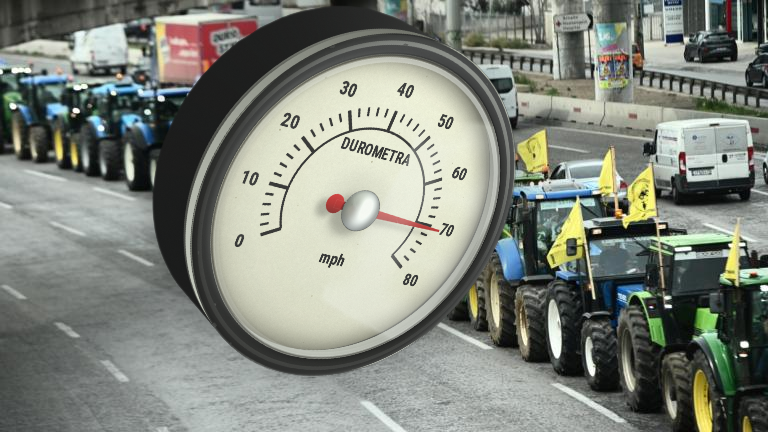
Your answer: 70 mph
